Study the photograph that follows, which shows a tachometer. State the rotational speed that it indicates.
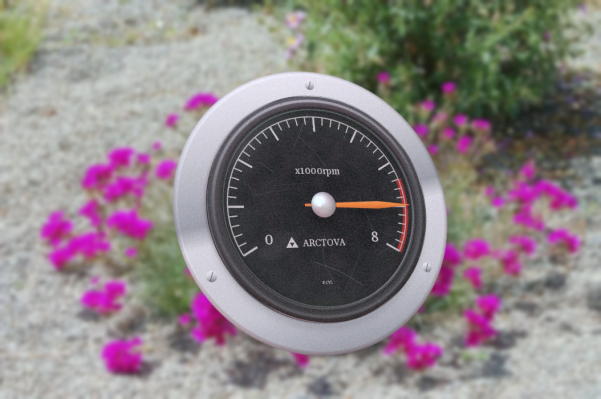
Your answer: 7000 rpm
